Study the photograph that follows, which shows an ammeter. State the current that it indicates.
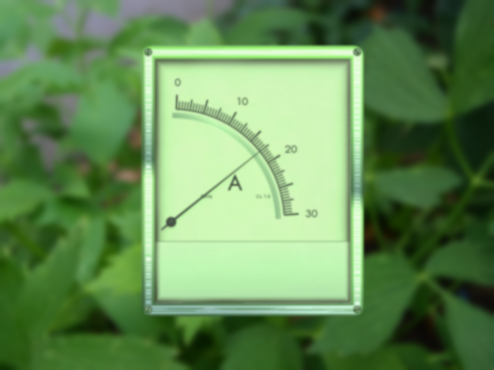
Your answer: 17.5 A
